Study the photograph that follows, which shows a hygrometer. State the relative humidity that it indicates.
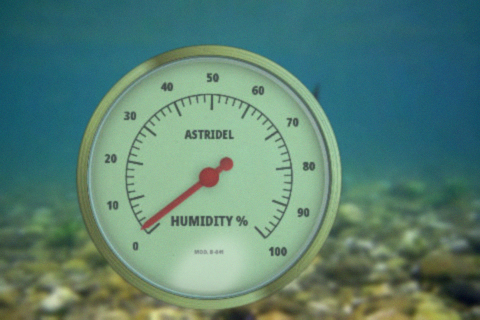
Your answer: 2 %
